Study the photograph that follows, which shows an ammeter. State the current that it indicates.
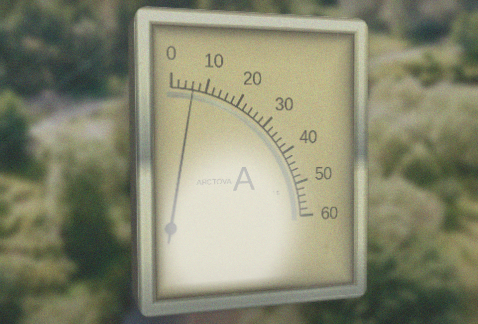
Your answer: 6 A
